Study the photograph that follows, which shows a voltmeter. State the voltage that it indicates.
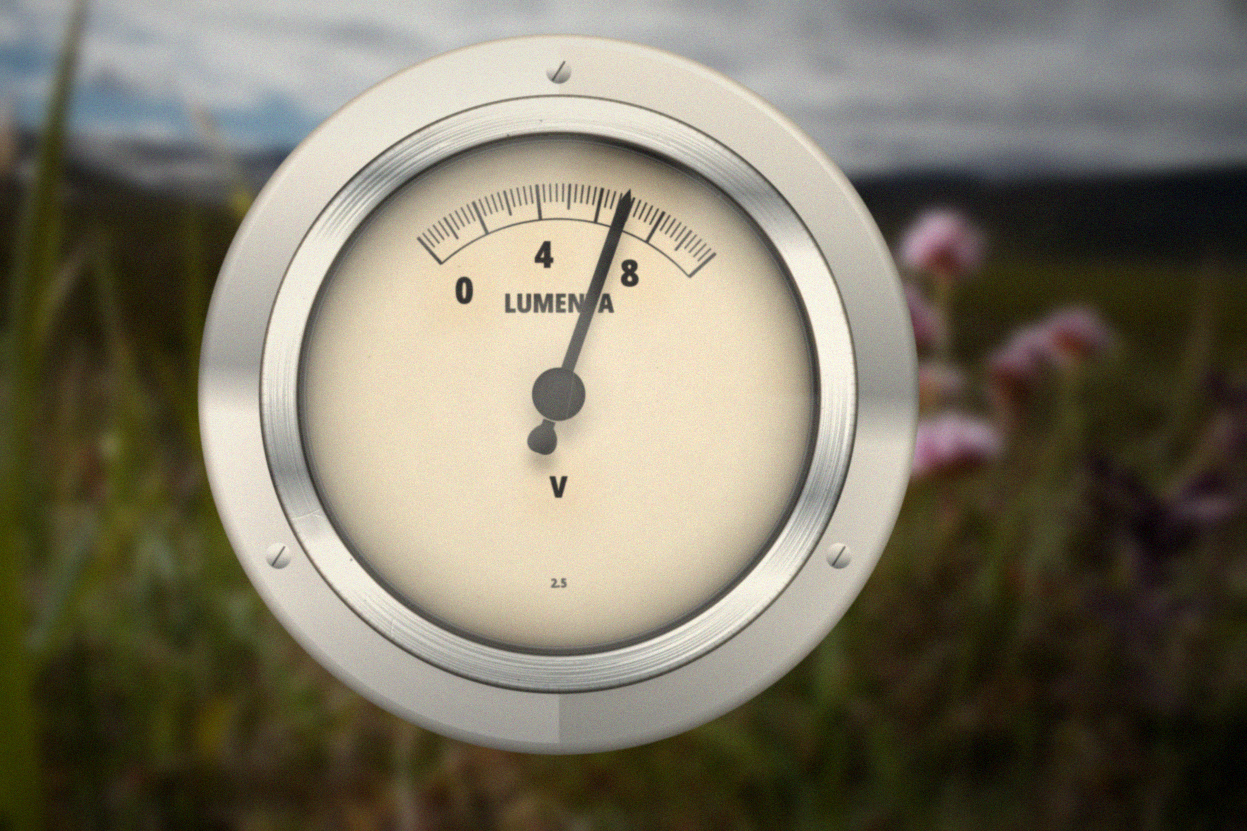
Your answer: 6.8 V
